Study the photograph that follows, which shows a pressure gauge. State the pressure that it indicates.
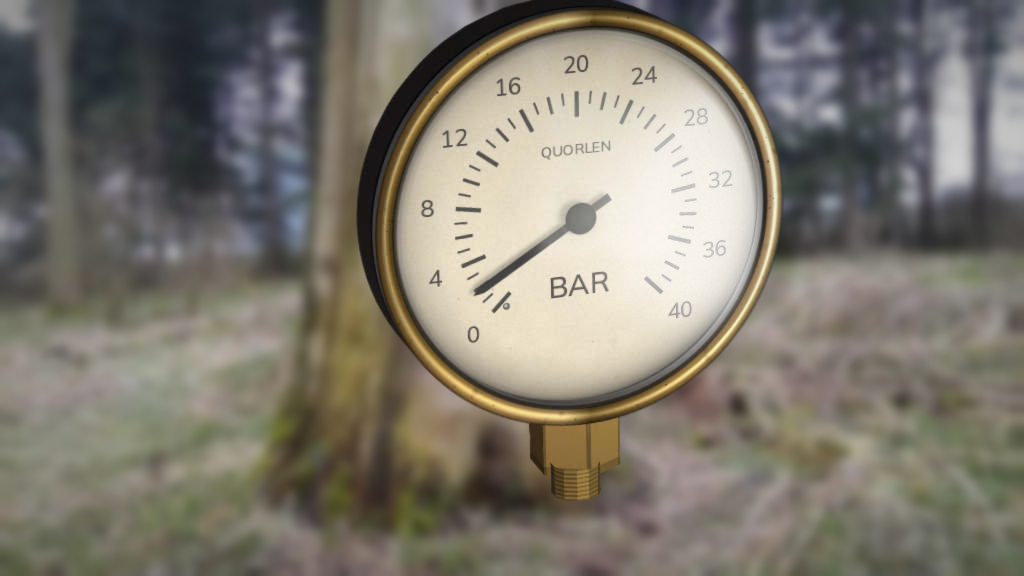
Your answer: 2 bar
